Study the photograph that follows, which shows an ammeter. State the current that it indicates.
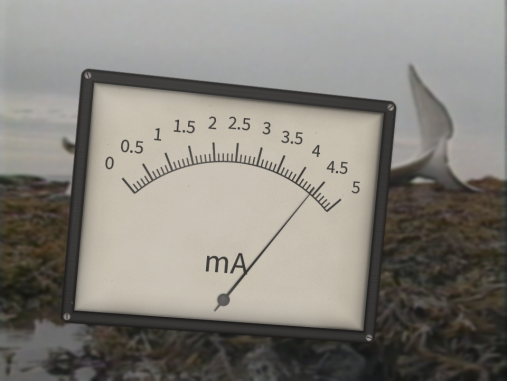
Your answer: 4.4 mA
